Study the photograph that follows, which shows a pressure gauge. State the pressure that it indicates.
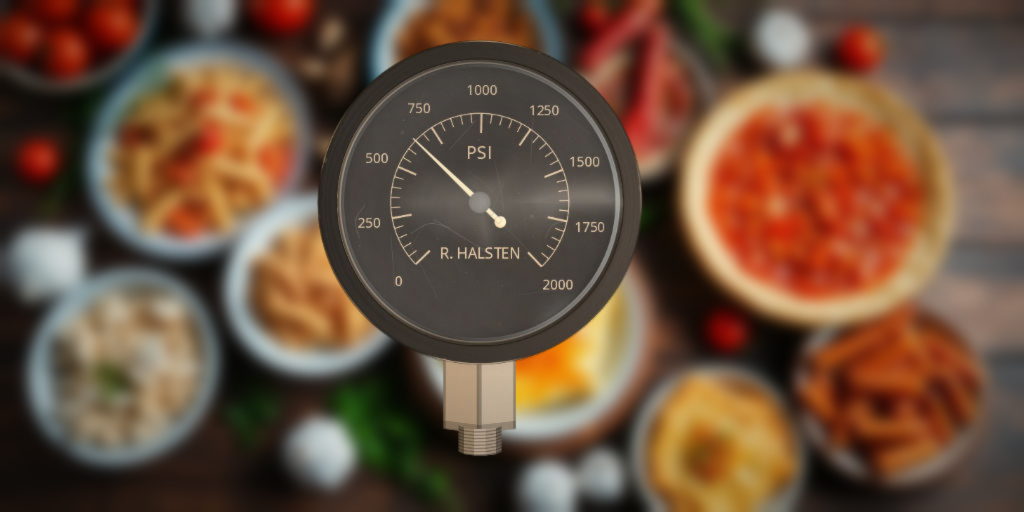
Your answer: 650 psi
